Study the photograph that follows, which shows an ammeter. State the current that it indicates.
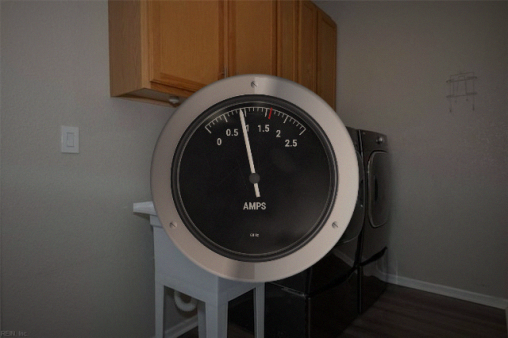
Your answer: 0.9 A
